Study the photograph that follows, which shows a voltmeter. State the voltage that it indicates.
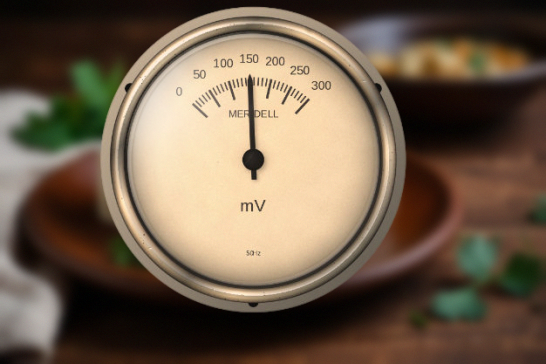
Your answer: 150 mV
